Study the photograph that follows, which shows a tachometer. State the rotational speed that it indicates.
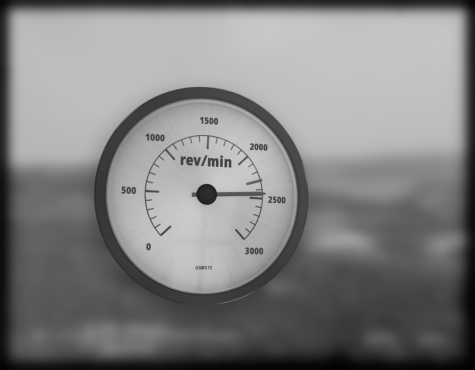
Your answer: 2450 rpm
